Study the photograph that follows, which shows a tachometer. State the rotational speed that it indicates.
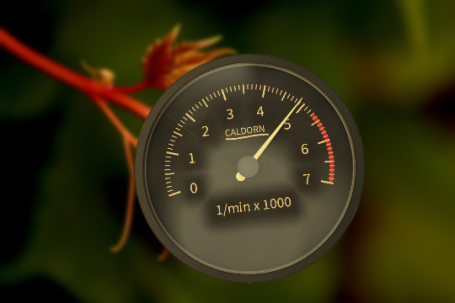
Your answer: 4900 rpm
